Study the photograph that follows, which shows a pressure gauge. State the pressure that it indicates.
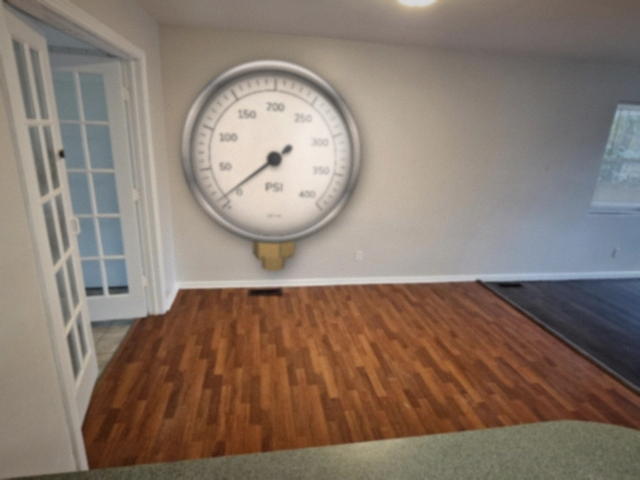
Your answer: 10 psi
